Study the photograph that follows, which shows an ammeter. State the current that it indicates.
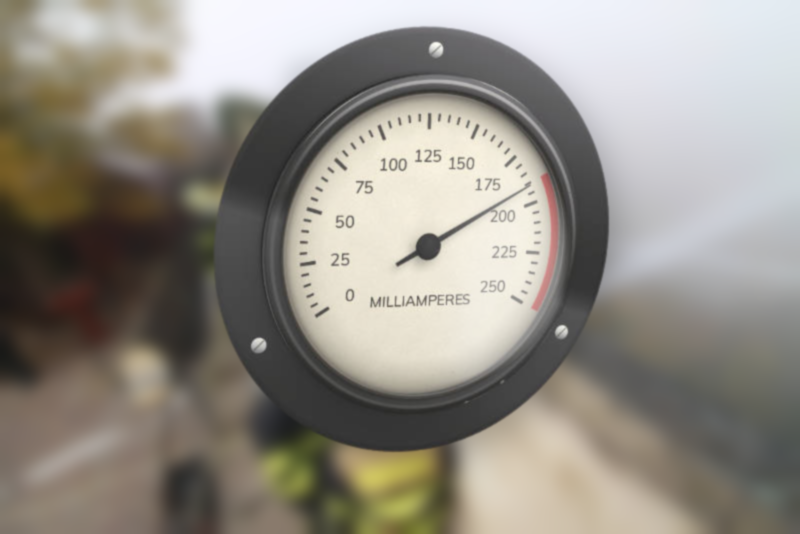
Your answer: 190 mA
